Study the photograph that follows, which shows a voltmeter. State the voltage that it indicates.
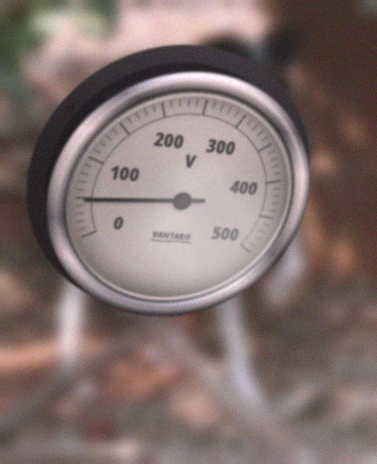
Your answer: 50 V
